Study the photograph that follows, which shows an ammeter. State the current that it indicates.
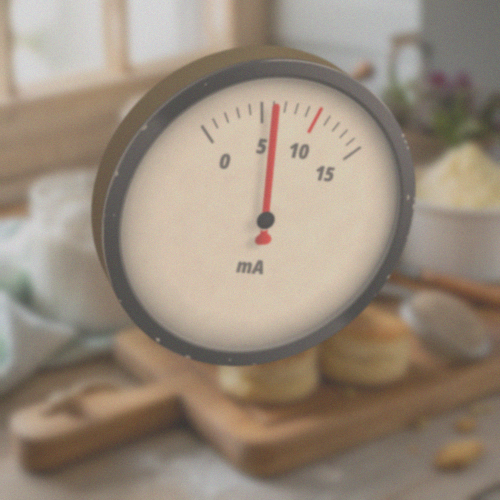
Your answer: 6 mA
